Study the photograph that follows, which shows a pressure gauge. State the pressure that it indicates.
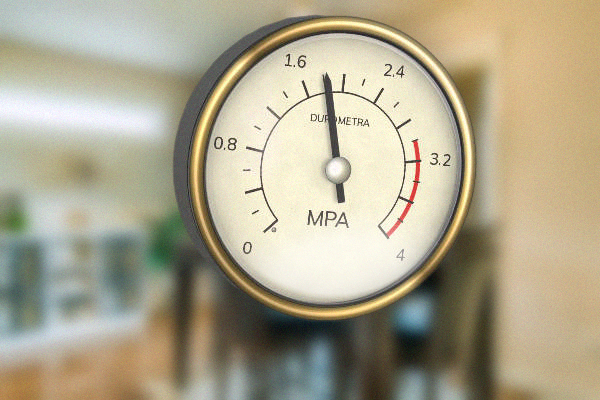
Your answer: 1.8 MPa
